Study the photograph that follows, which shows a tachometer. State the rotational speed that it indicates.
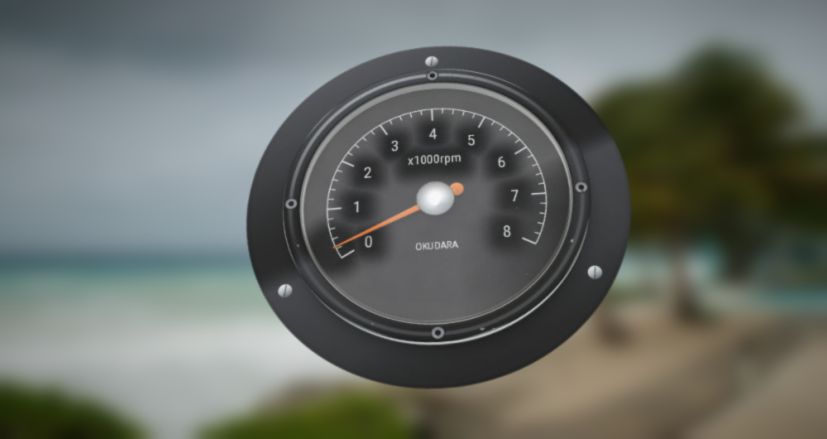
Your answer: 200 rpm
